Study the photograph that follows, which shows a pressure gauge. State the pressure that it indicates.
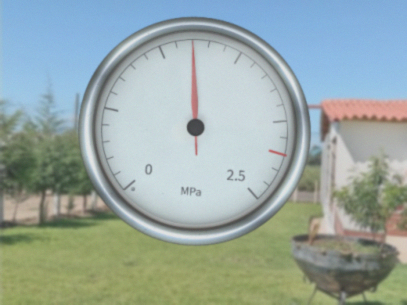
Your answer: 1.2 MPa
